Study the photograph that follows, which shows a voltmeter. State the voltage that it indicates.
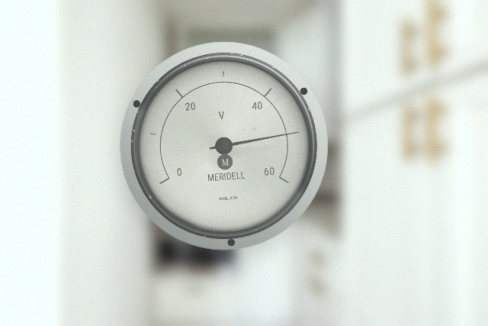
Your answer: 50 V
